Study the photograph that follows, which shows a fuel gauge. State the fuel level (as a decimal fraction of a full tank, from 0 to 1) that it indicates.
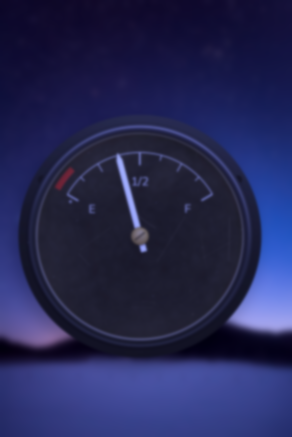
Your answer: 0.375
